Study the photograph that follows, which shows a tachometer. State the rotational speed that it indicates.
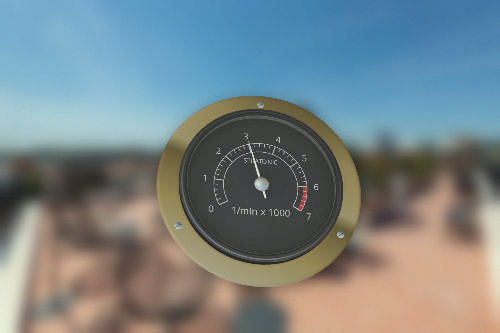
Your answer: 3000 rpm
